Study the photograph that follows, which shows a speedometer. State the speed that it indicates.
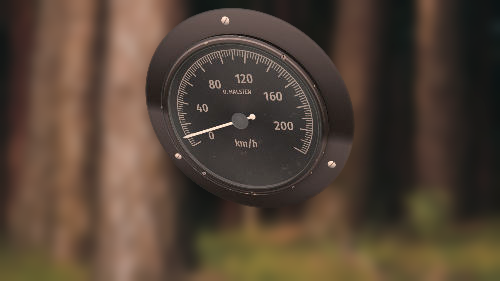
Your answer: 10 km/h
